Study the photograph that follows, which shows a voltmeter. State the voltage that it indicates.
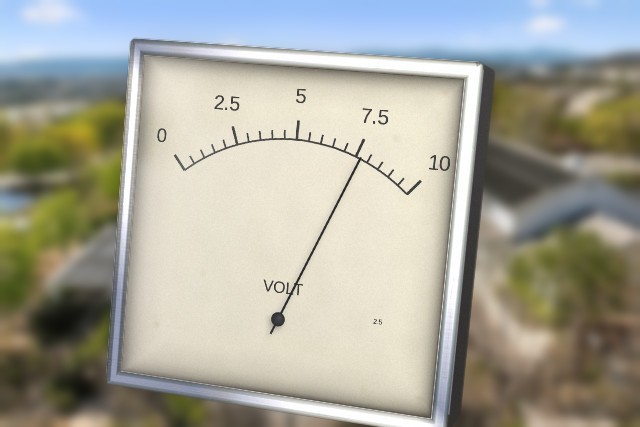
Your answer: 7.75 V
